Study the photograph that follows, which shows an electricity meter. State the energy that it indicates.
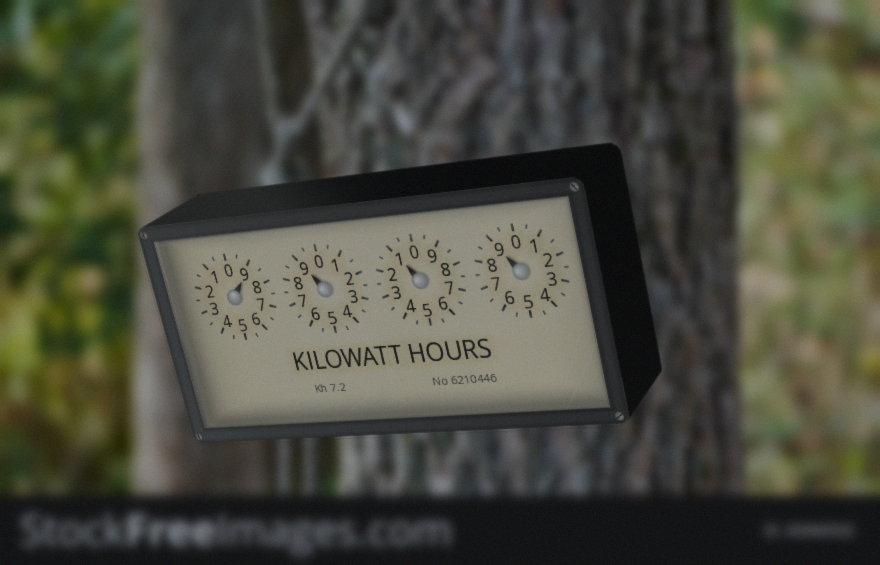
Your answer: 8909 kWh
